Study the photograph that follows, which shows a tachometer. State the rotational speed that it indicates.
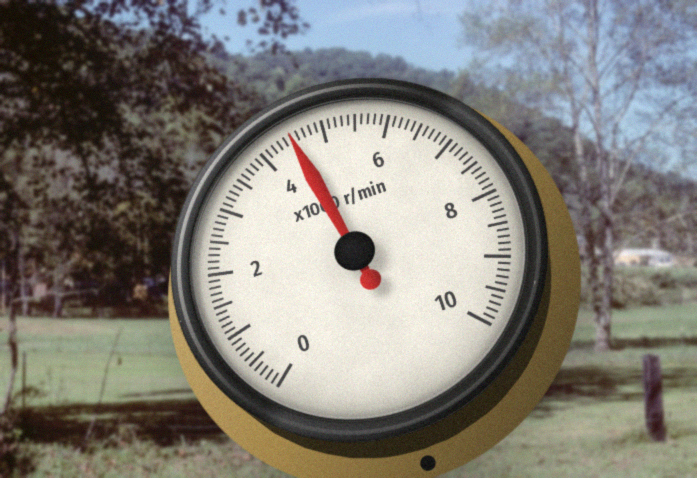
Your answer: 4500 rpm
